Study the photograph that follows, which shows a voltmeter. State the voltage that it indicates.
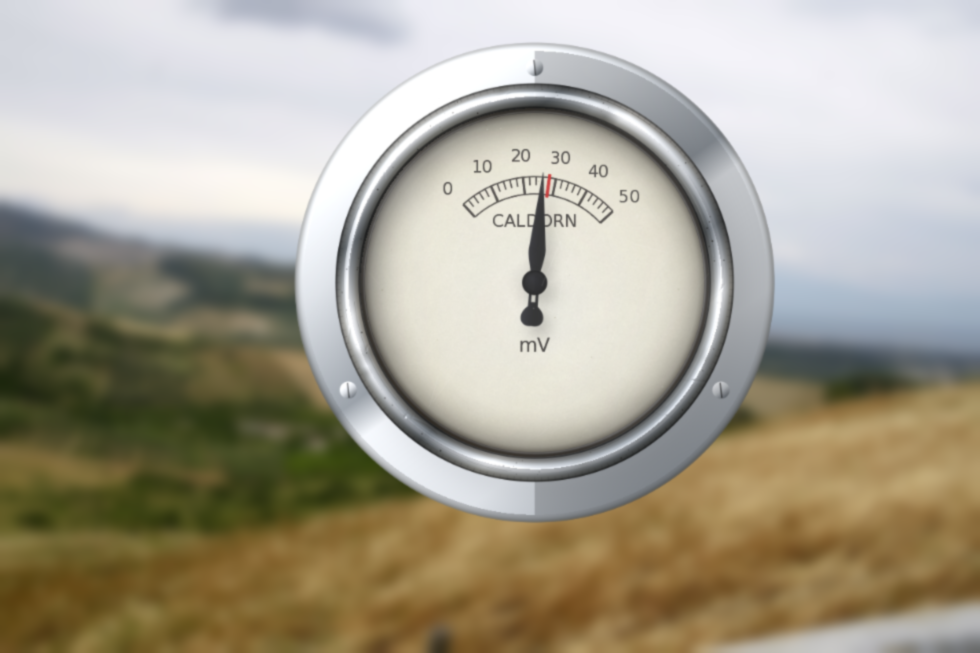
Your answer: 26 mV
